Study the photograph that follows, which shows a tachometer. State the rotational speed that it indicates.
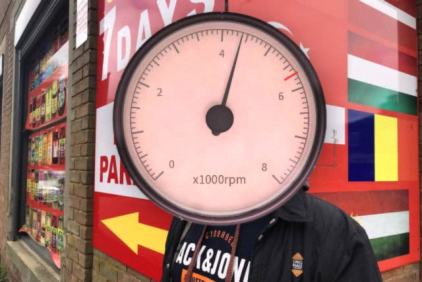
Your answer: 4400 rpm
